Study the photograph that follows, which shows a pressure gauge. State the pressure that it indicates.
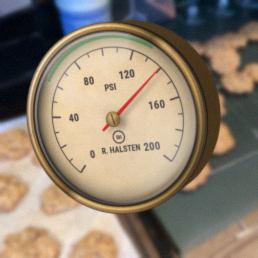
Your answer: 140 psi
